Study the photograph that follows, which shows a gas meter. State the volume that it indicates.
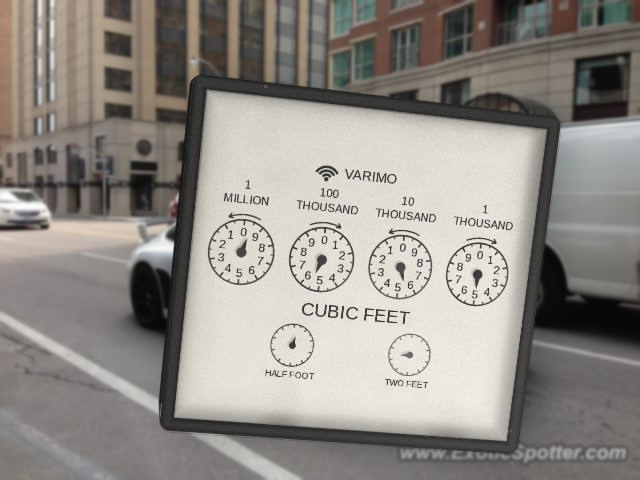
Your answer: 955500 ft³
